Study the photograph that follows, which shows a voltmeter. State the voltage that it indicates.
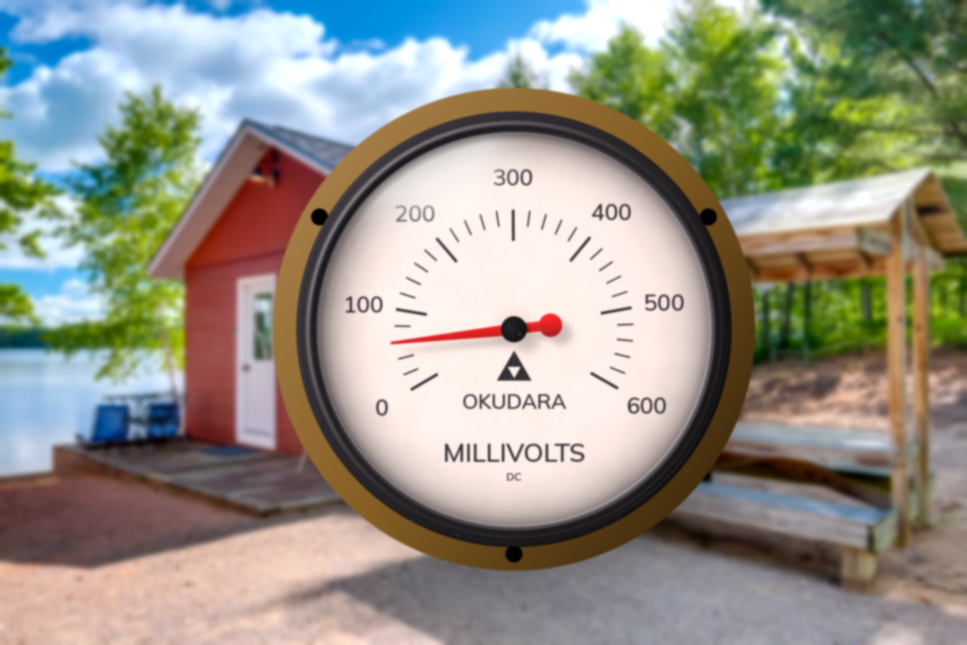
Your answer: 60 mV
